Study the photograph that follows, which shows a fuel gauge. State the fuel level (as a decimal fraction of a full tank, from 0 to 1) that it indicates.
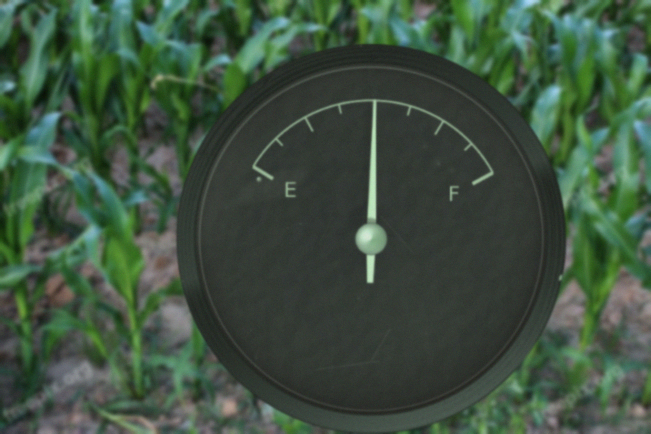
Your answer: 0.5
